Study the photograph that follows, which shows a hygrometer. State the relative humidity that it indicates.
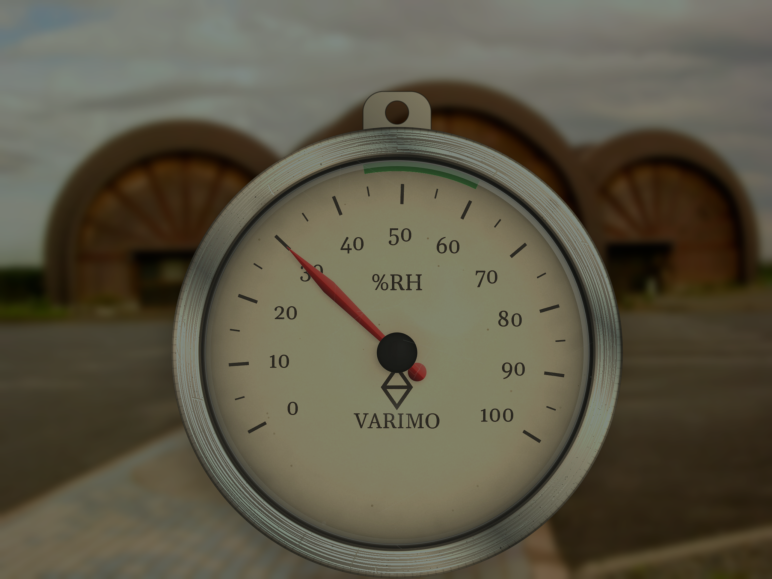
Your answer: 30 %
